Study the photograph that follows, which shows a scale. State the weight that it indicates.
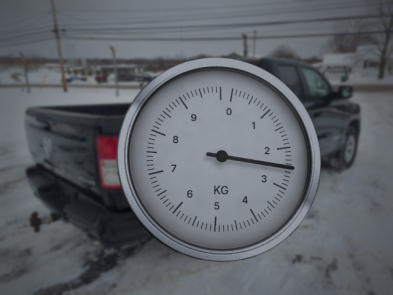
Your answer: 2.5 kg
